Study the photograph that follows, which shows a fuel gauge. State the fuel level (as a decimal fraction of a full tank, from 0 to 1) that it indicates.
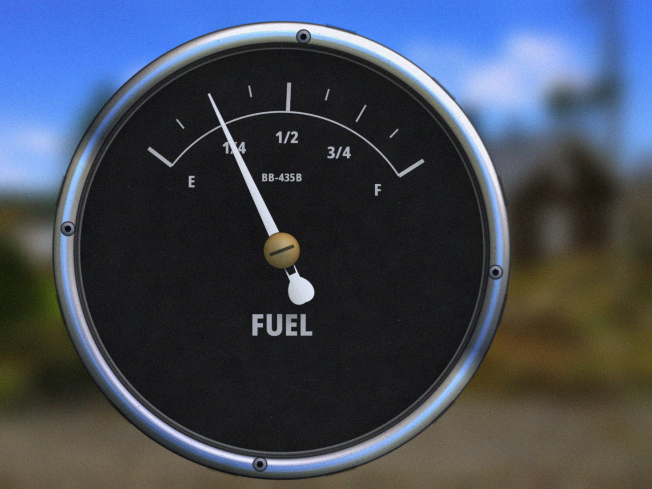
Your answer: 0.25
